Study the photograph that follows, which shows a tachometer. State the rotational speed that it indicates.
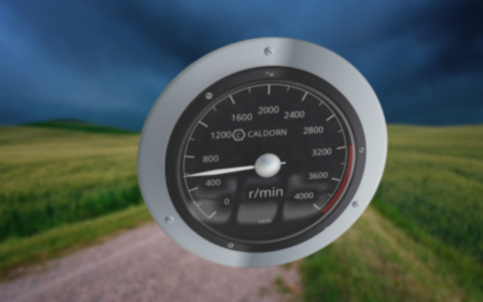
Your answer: 600 rpm
